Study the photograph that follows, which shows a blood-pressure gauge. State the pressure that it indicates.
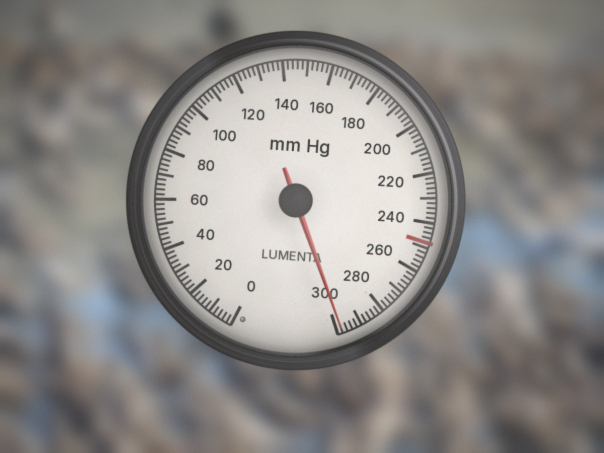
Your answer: 298 mmHg
